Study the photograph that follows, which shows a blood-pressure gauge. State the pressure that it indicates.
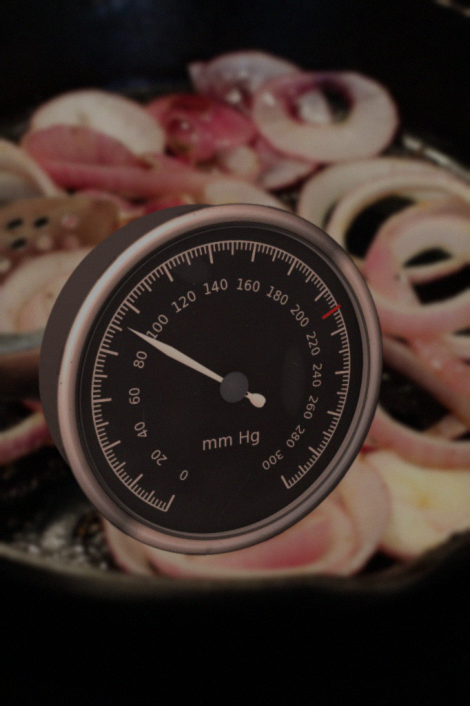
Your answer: 92 mmHg
